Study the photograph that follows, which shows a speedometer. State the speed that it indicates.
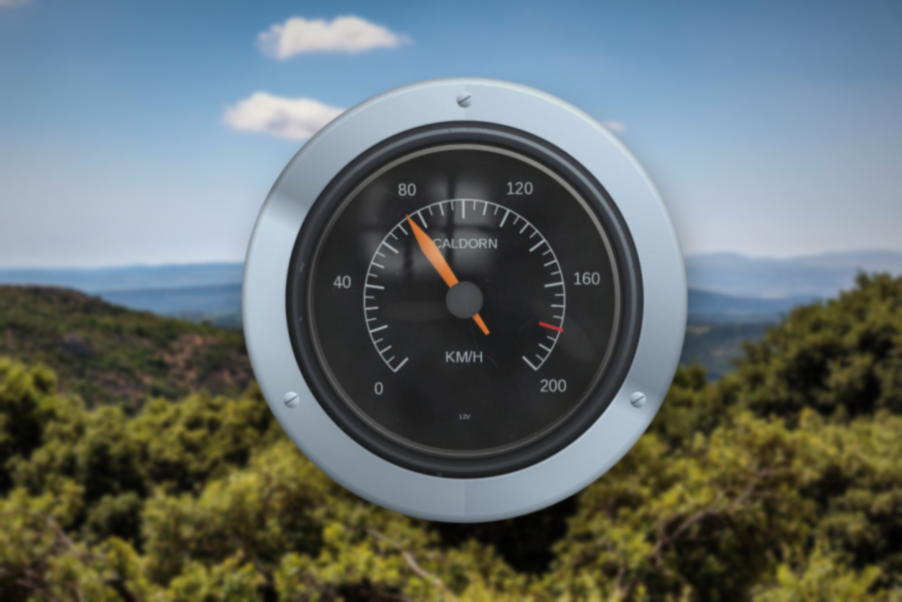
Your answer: 75 km/h
